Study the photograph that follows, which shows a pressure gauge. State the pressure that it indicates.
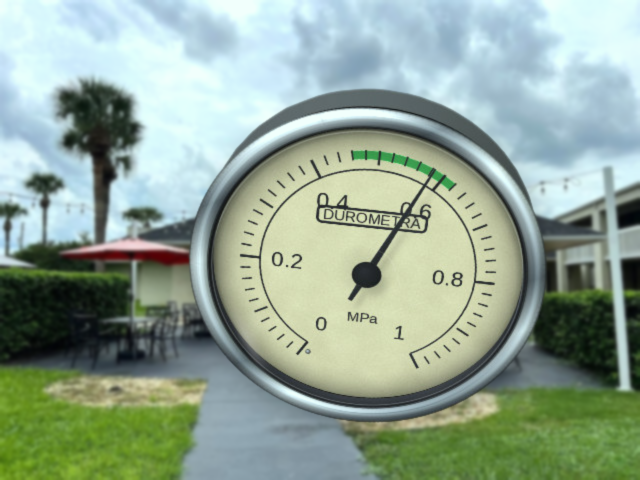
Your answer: 0.58 MPa
